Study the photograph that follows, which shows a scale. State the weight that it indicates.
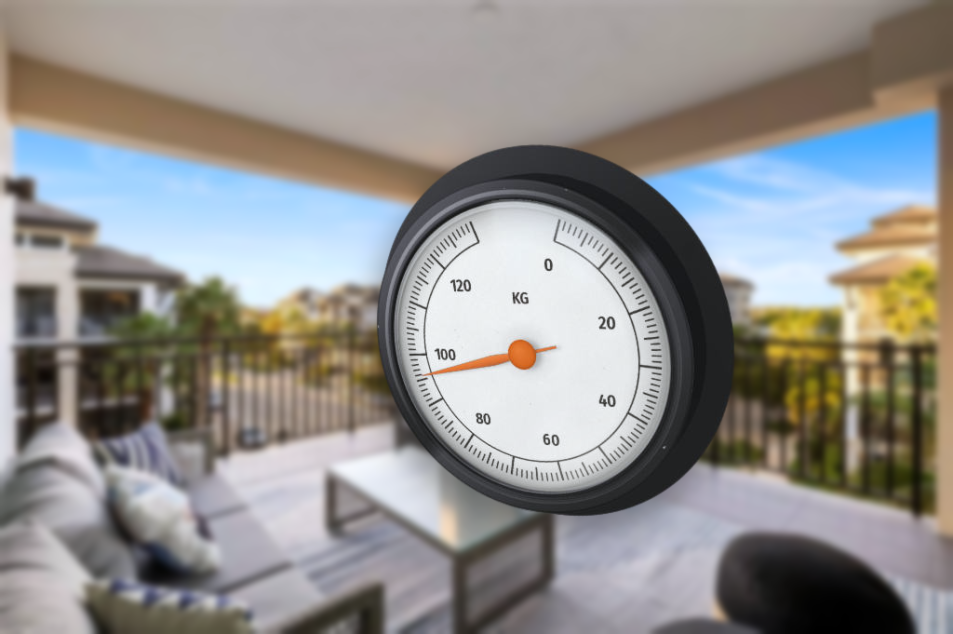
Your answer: 96 kg
